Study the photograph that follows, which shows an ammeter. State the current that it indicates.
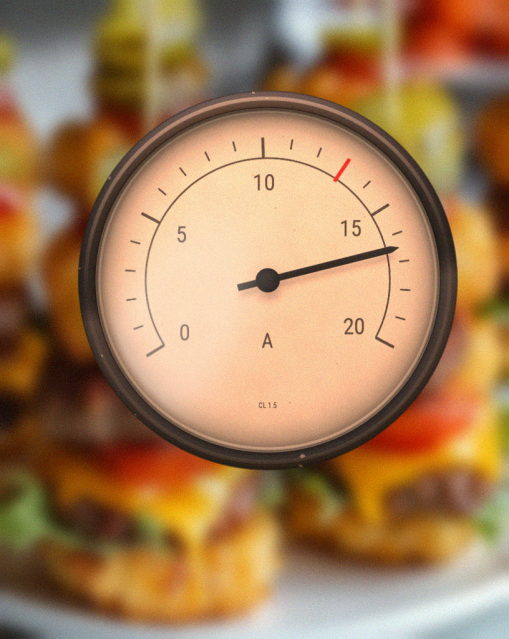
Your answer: 16.5 A
